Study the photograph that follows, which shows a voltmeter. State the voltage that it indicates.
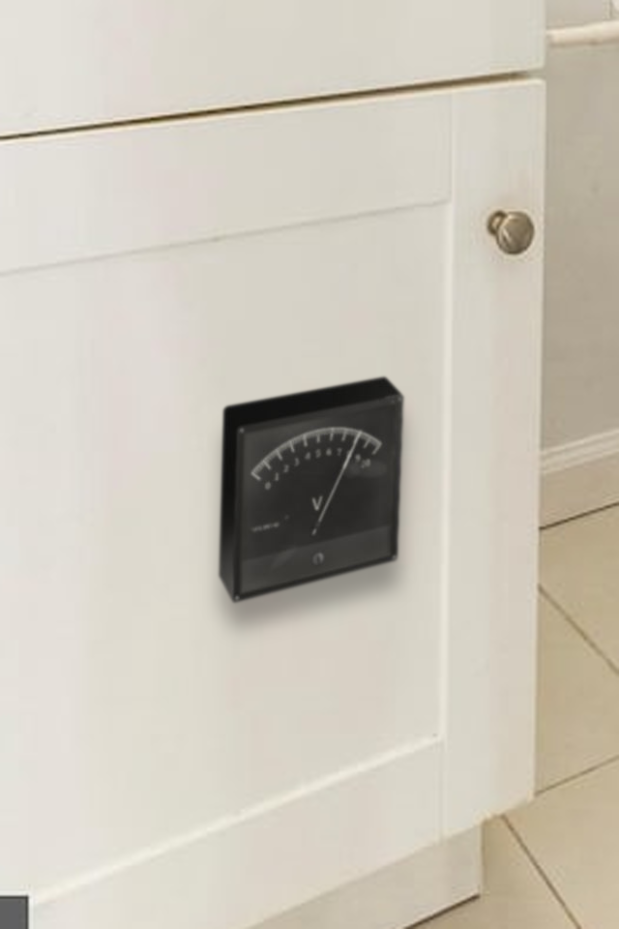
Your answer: 8 V
